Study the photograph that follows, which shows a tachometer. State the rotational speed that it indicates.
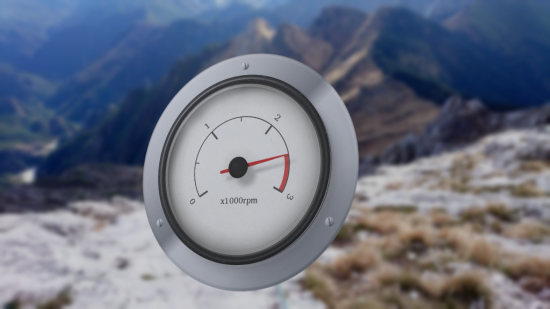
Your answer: 2500 rpm
